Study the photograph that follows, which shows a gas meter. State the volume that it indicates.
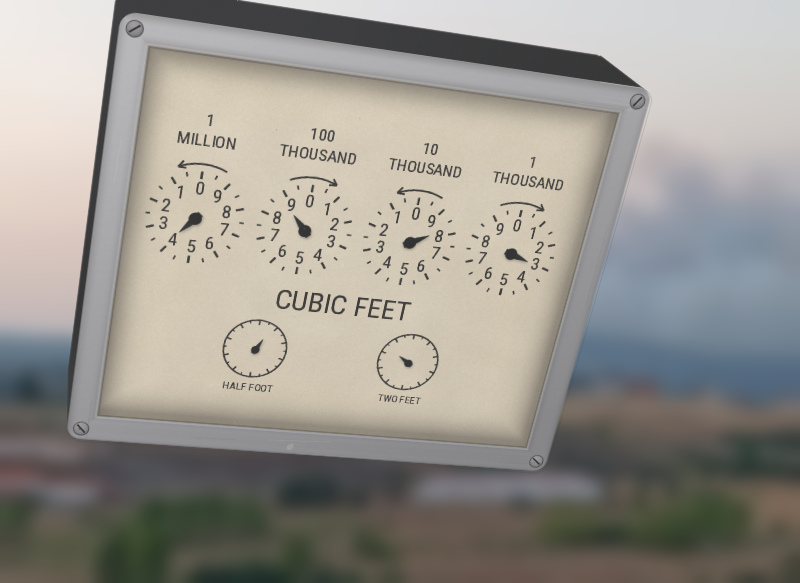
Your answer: 388300 ft³
